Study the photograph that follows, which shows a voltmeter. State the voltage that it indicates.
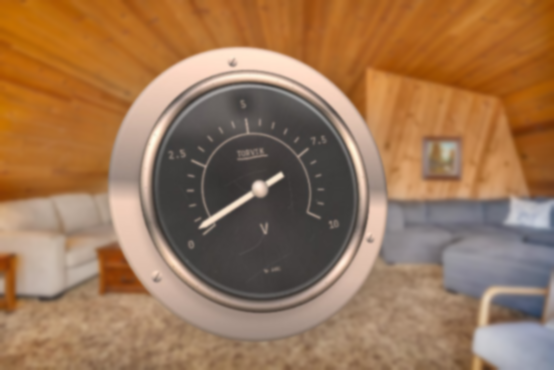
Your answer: 0.25 V
